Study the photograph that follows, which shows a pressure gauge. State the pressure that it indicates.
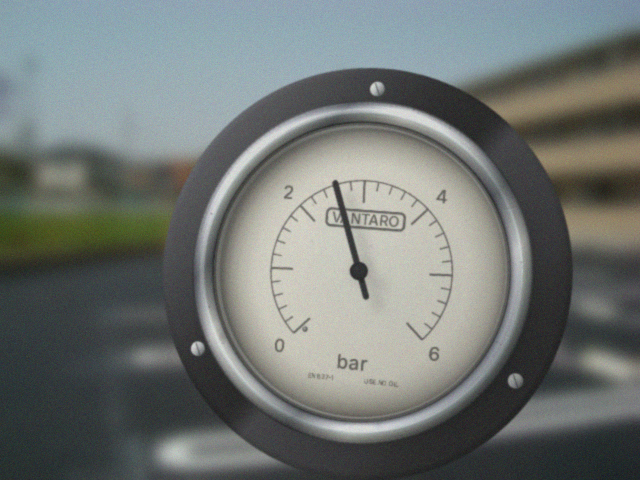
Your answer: 2.6 bar
